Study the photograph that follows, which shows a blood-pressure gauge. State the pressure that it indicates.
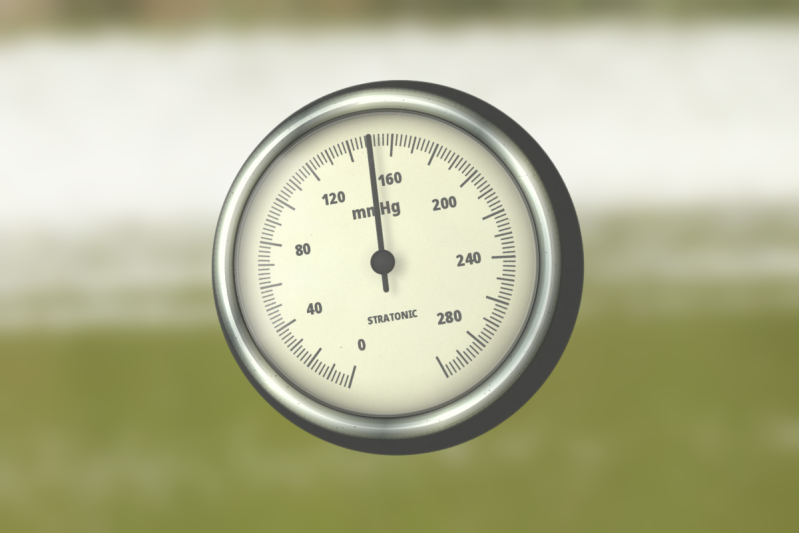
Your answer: 150 mmHg
